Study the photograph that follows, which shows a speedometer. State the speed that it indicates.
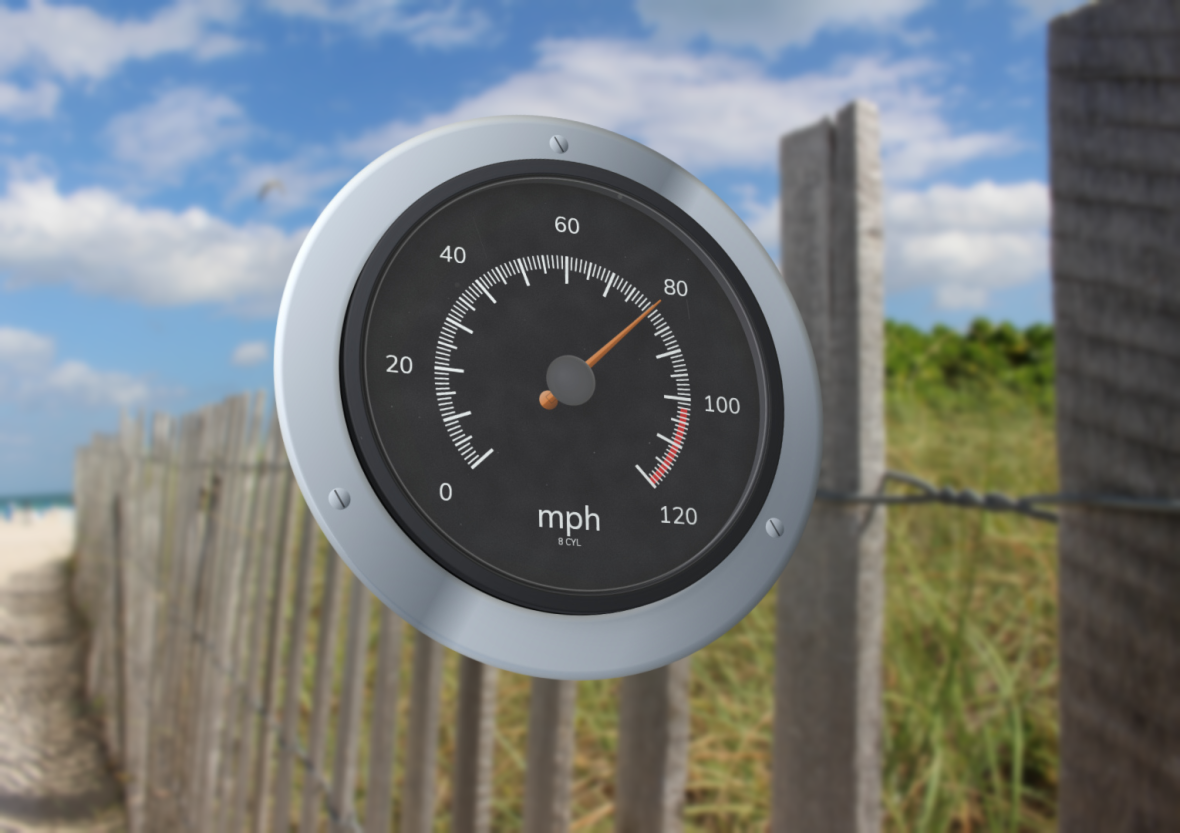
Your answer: 80 mph
